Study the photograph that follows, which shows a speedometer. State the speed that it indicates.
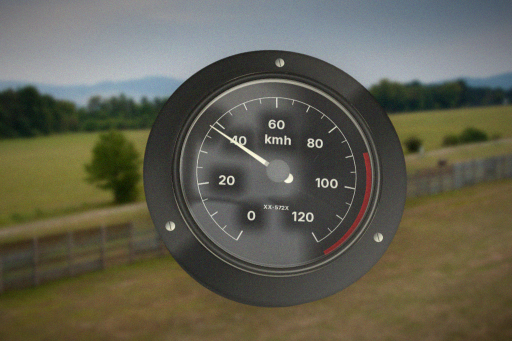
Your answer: 37.5 km/h
